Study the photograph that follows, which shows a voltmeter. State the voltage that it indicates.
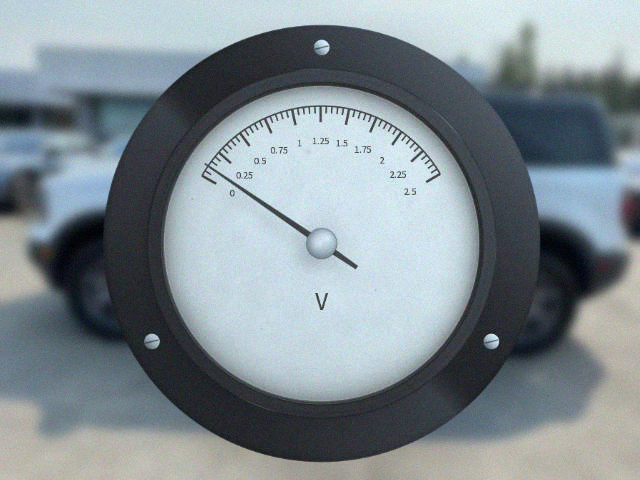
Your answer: 0.1 V
